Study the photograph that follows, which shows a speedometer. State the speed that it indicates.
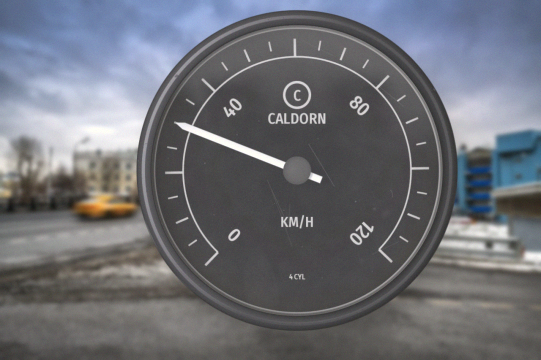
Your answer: 30 km/h
